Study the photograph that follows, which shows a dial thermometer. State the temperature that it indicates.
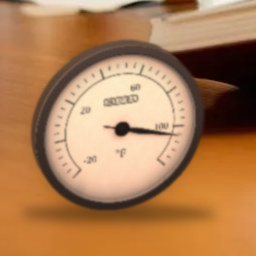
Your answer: 104 °F
